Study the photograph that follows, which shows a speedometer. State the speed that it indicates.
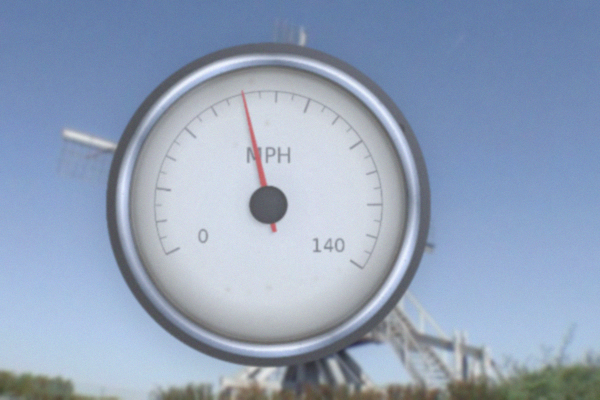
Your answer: 60 mph
